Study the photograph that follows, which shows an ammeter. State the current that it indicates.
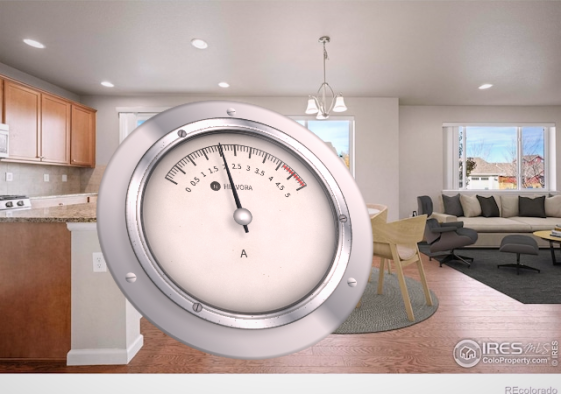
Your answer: 2 A
